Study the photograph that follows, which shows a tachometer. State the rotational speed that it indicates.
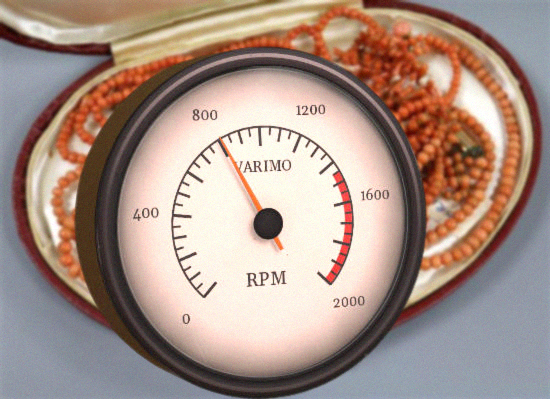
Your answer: 800 rpm
